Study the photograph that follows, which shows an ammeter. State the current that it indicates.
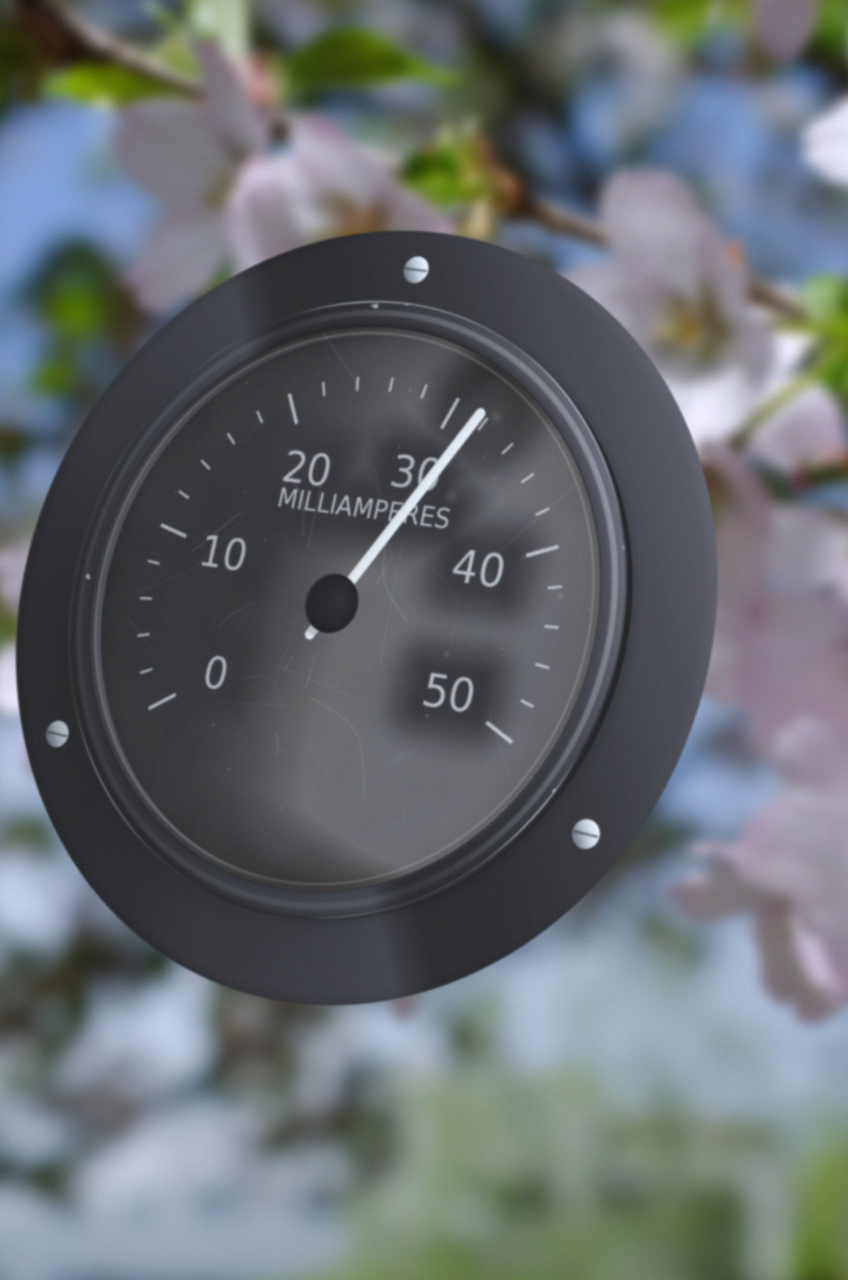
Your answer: 32 mA
